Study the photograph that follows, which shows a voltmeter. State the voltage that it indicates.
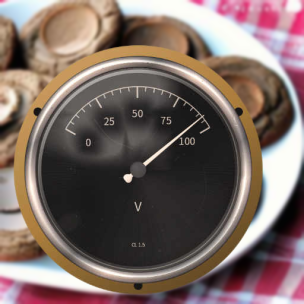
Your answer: 92.5 V
